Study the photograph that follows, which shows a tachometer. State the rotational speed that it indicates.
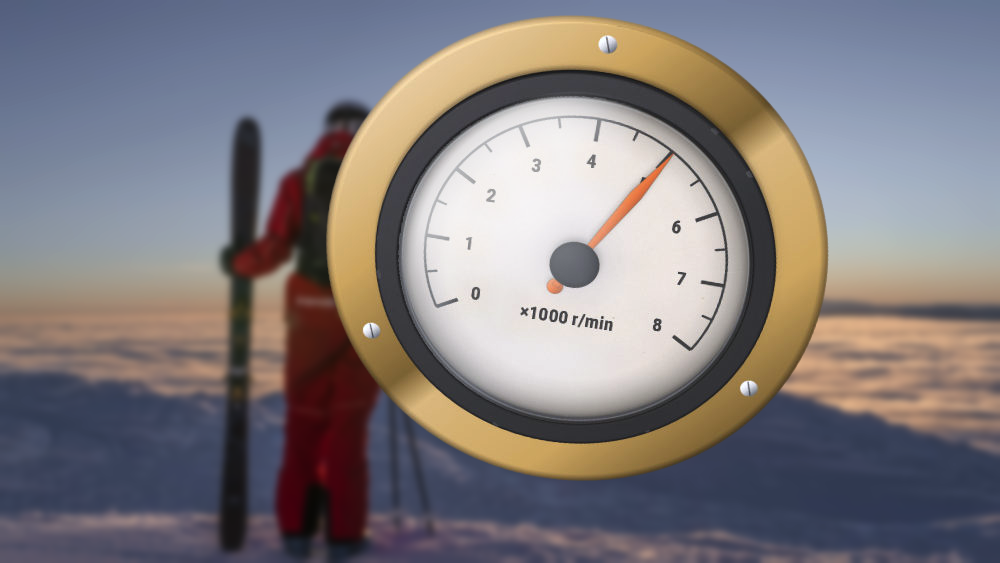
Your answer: 5000 rpm
